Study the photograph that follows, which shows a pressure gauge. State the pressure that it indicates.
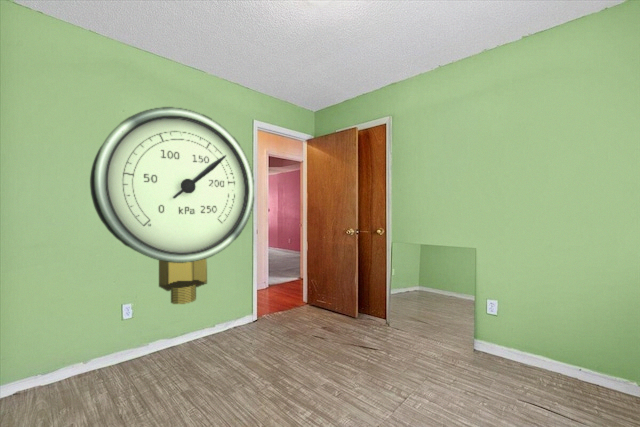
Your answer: 170 kPa
